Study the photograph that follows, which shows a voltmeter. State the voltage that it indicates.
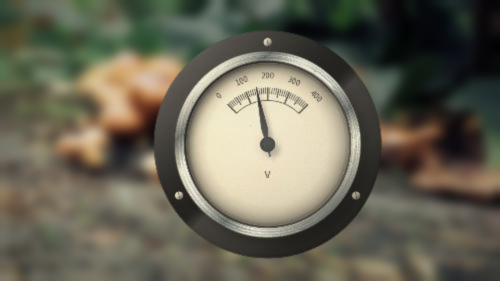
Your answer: 150 V
